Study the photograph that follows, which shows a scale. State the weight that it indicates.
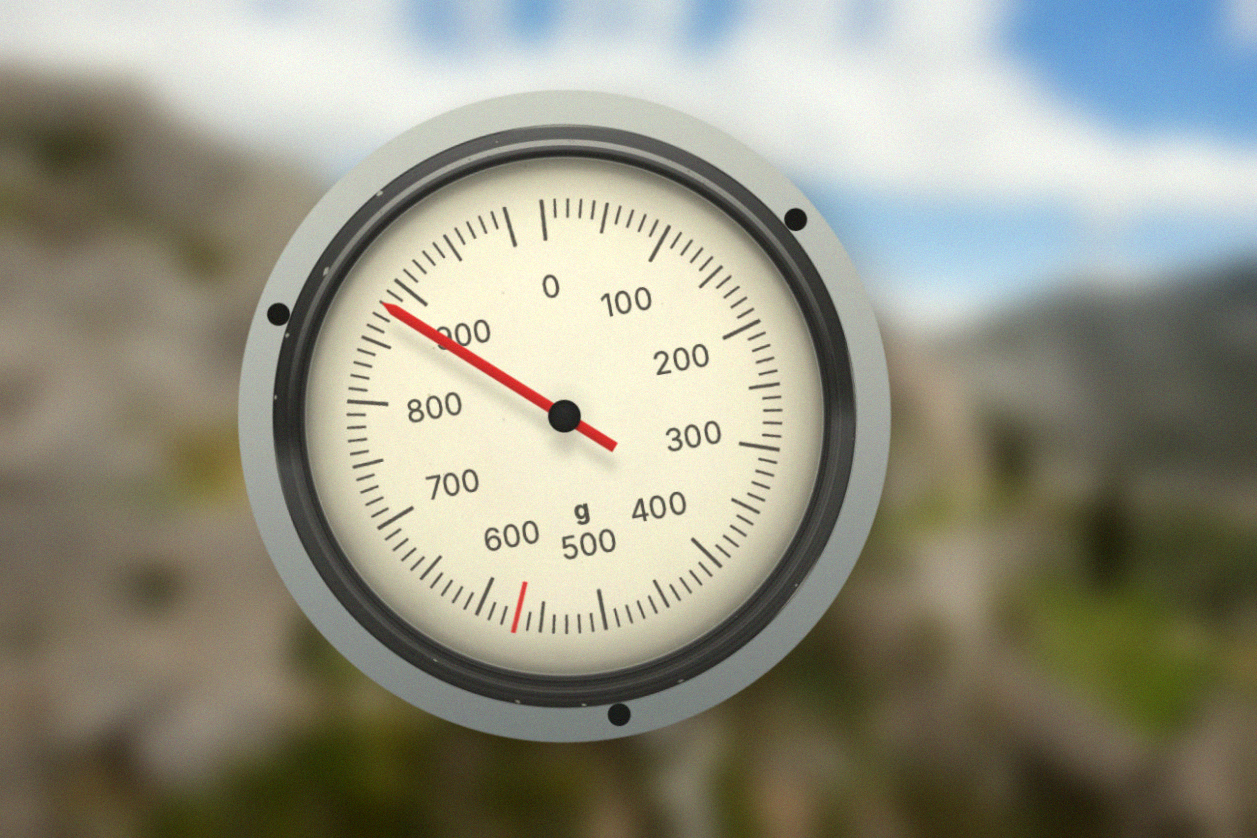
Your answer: 880 g
